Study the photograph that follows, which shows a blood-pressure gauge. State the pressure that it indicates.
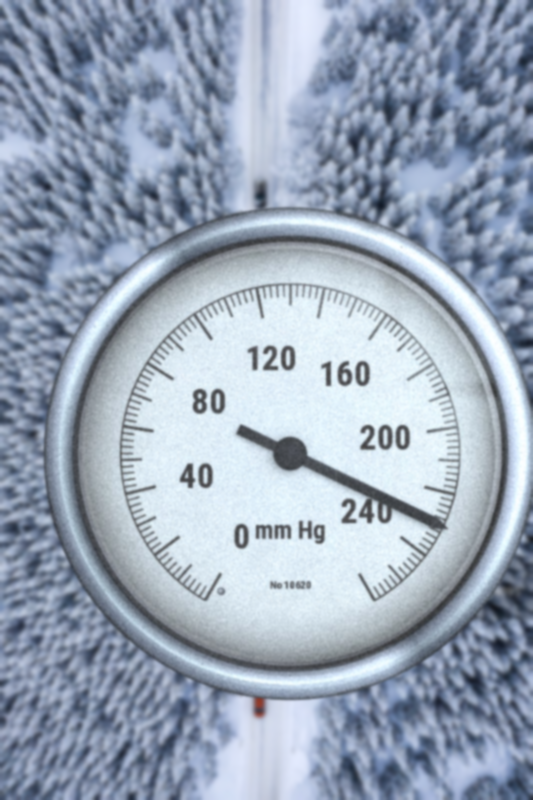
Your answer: 230 mmHg
